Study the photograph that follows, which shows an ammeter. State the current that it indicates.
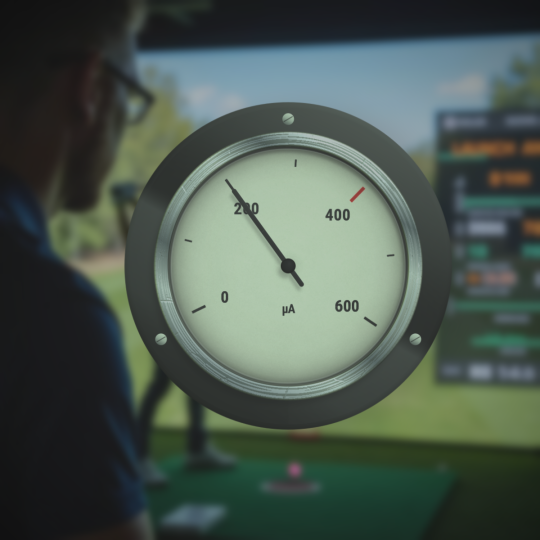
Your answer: 200 µA
